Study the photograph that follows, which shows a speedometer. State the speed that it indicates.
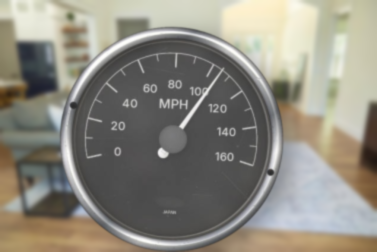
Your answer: 105 mph
